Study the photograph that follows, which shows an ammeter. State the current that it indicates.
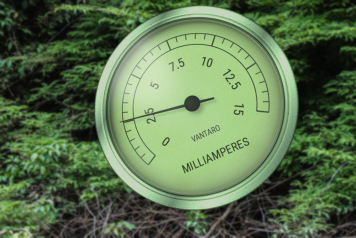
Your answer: 2.5 mA
